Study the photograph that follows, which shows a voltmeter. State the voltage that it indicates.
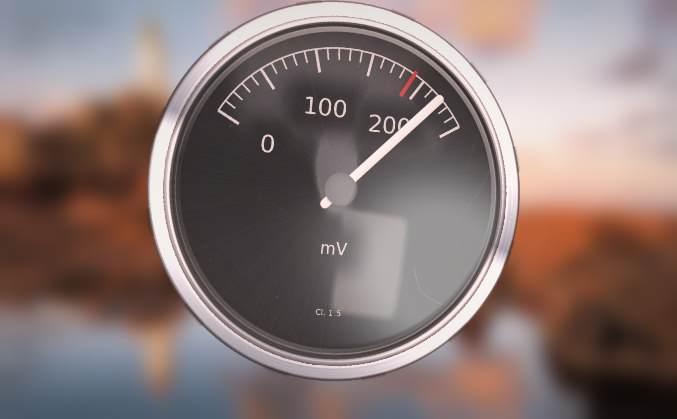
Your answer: 220 mV
